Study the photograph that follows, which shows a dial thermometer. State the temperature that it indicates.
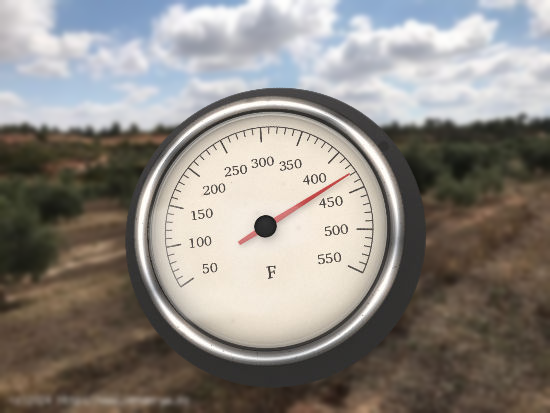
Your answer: 430 °F
